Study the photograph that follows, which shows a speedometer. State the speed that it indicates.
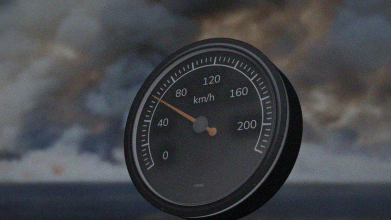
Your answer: 60 km/h
